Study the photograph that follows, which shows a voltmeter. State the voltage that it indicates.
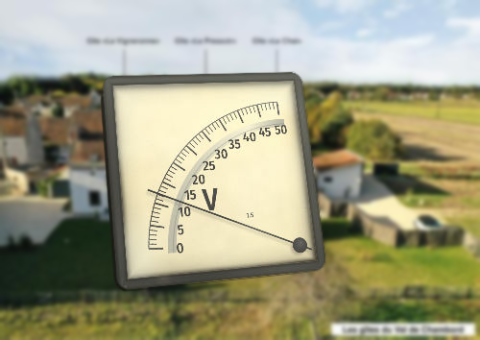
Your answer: 12 V
